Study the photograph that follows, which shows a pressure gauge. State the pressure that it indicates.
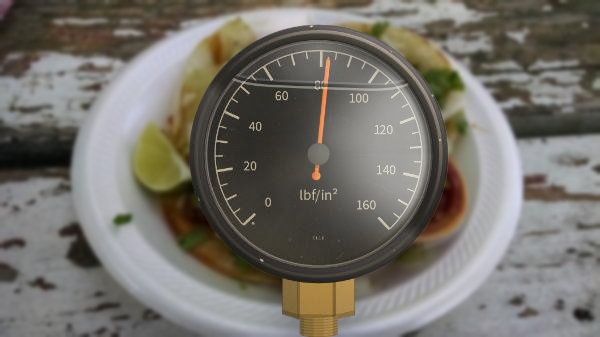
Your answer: 82.5 psi
